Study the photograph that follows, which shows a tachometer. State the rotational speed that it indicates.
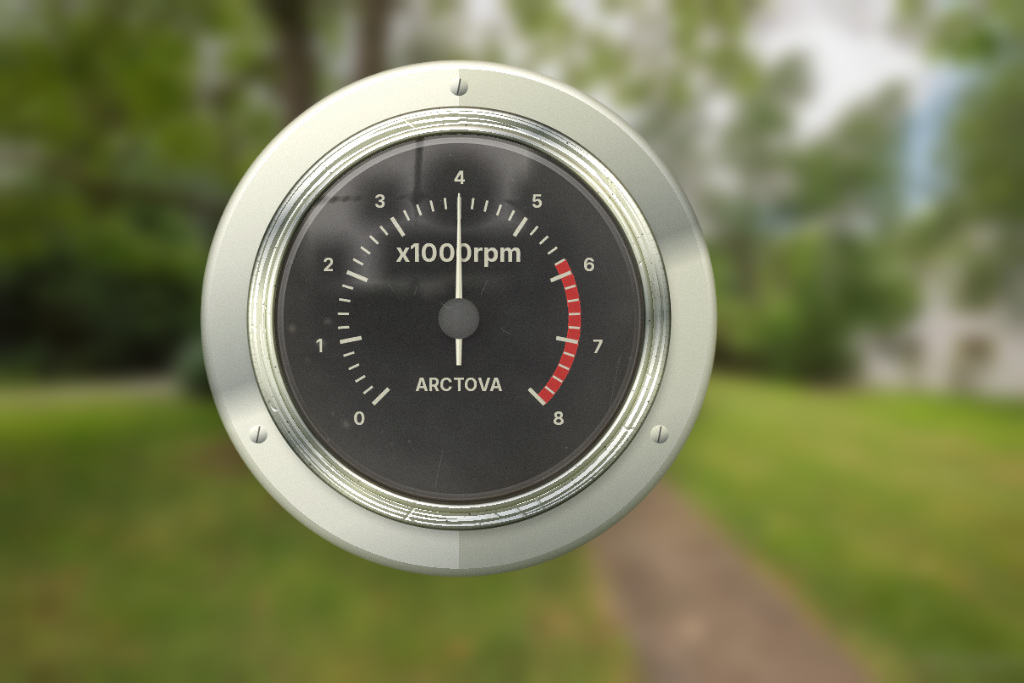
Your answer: 4000 rpm
